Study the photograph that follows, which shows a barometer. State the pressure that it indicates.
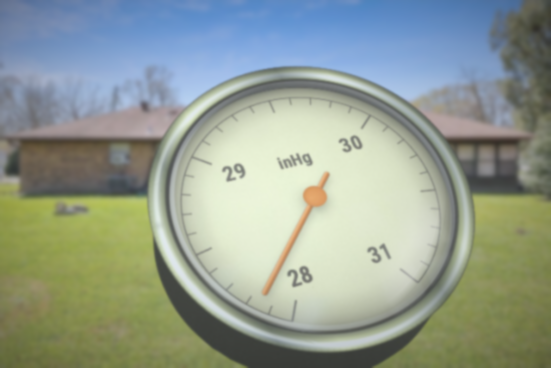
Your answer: 28.15 inHg
